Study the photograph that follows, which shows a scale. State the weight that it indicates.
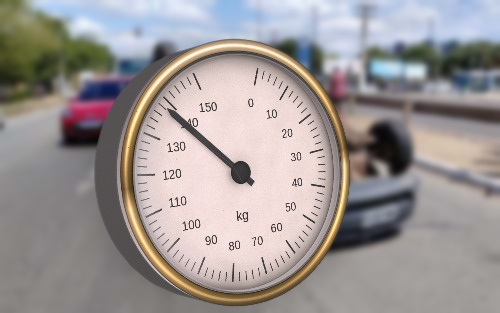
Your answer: 138 kg
